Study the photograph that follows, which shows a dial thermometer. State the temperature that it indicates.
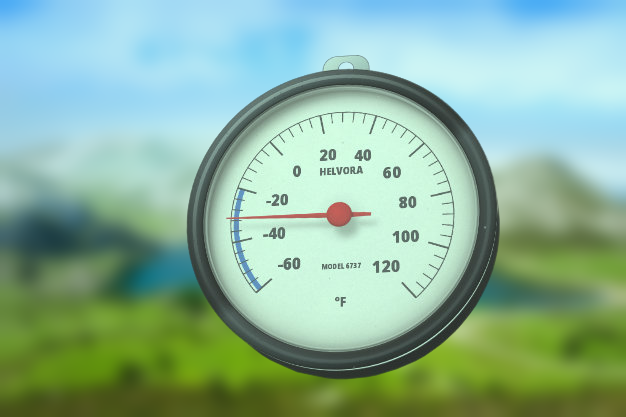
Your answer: -32 °F
